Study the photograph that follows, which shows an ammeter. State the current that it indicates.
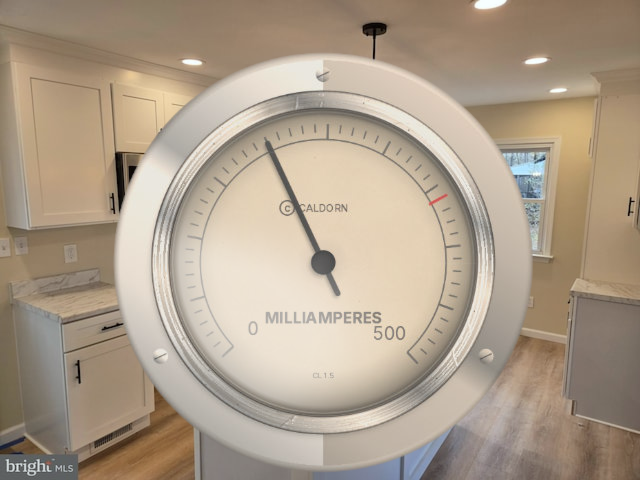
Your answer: 200 mA
